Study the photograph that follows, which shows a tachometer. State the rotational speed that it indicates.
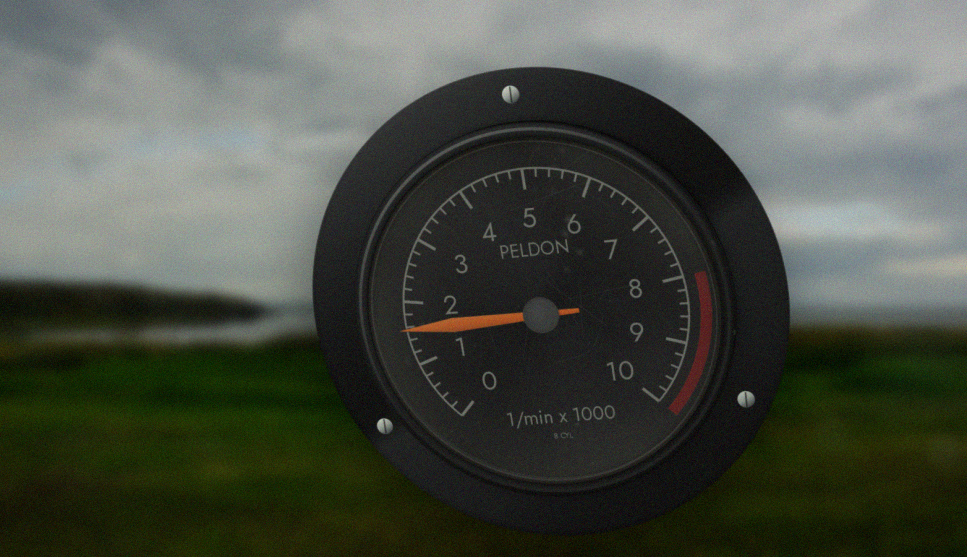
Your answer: 1600 rpm
